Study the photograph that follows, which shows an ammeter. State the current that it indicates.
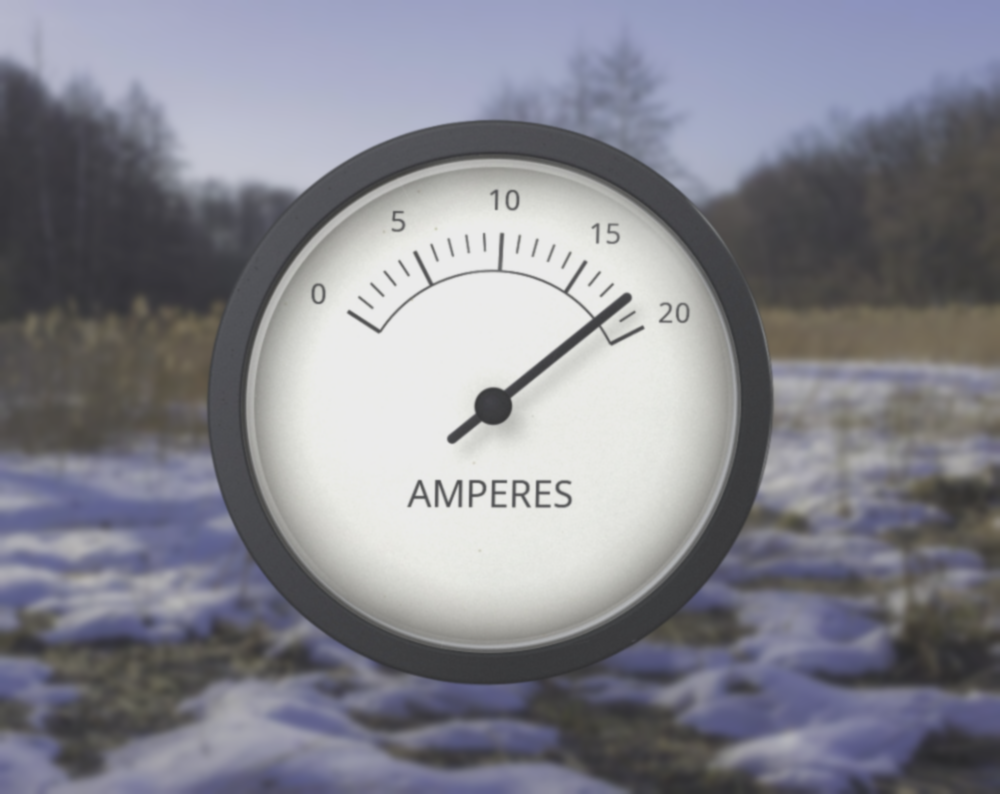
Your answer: 18 A
